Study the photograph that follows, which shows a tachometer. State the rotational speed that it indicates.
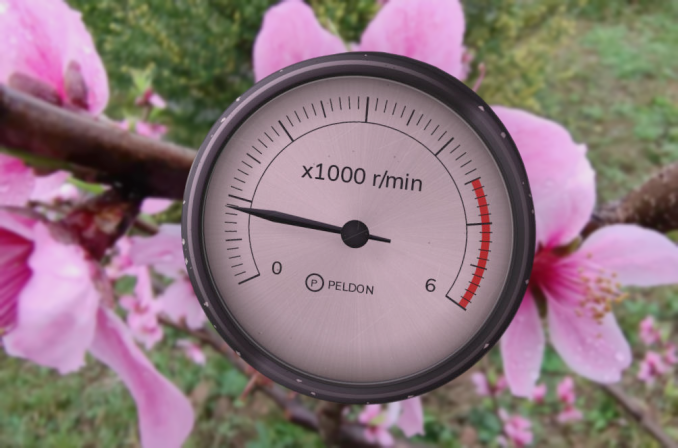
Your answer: 900 rpm
